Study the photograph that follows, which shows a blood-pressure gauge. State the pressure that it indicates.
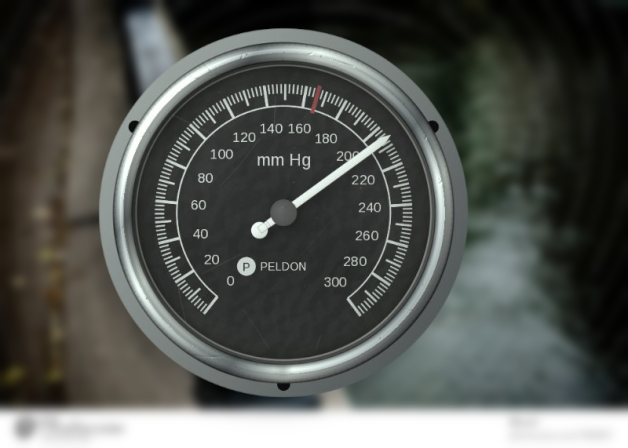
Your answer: 206 mmHg
